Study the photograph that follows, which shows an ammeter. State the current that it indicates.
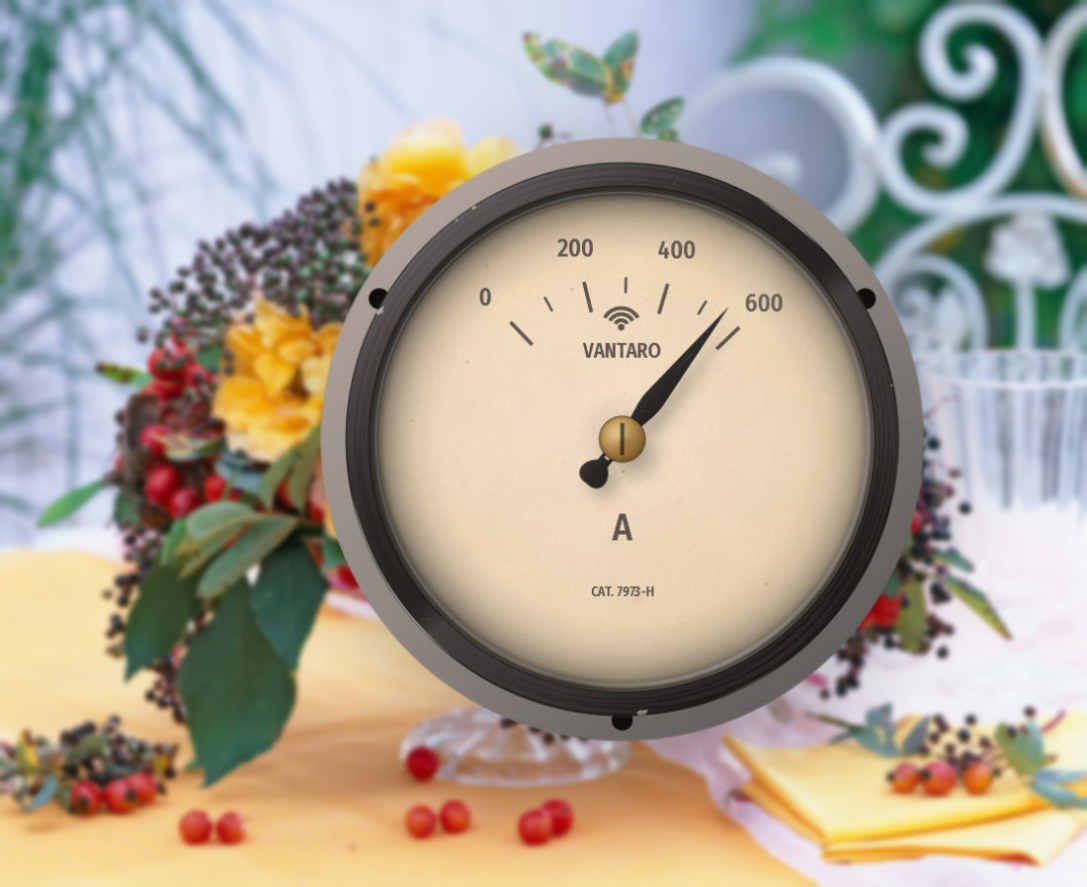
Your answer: 550 A
